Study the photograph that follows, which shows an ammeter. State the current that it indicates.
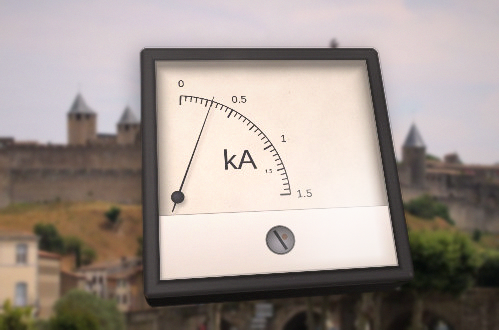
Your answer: 0.3 kA
